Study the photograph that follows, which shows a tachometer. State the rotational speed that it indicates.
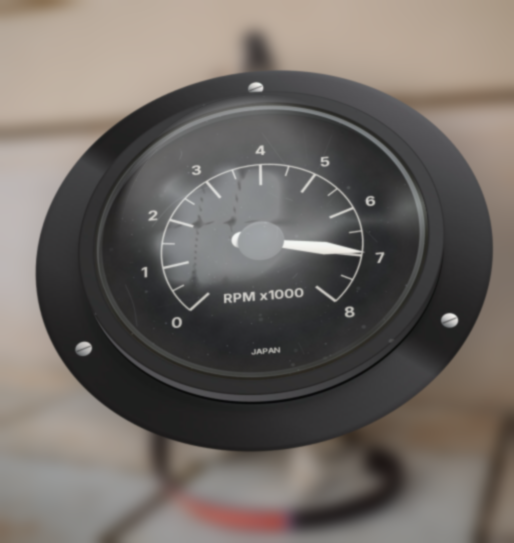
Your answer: 7000 rpm
